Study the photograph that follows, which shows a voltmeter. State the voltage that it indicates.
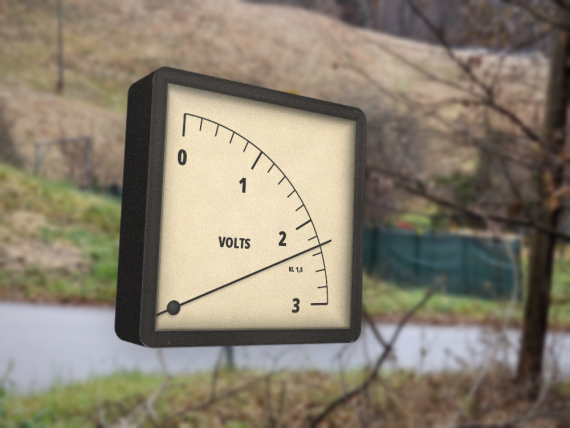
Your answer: 2.3 V
